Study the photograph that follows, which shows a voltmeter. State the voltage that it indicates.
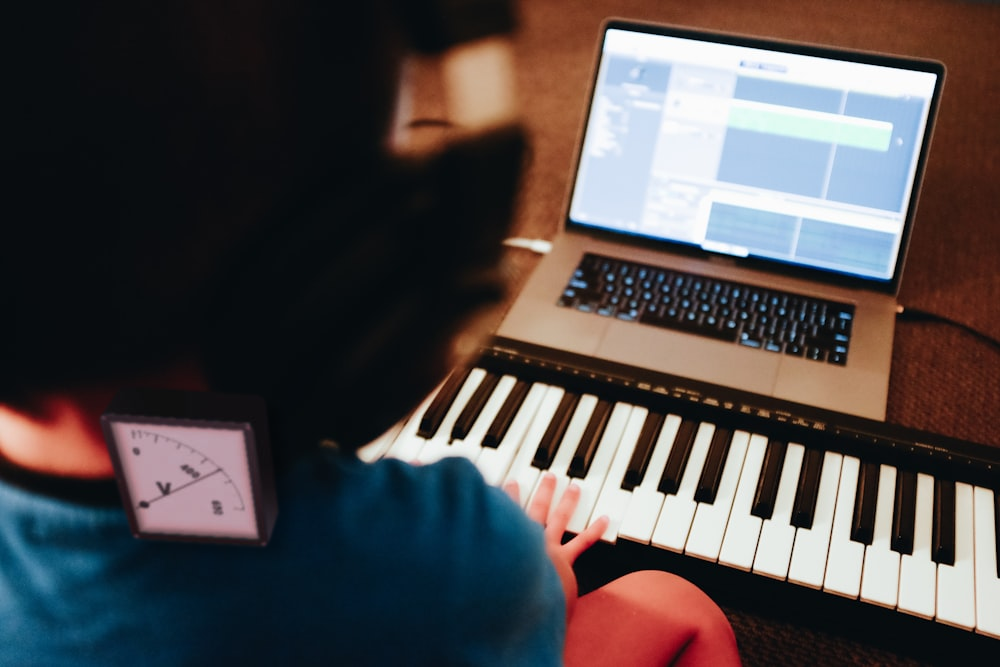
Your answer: 450 V
